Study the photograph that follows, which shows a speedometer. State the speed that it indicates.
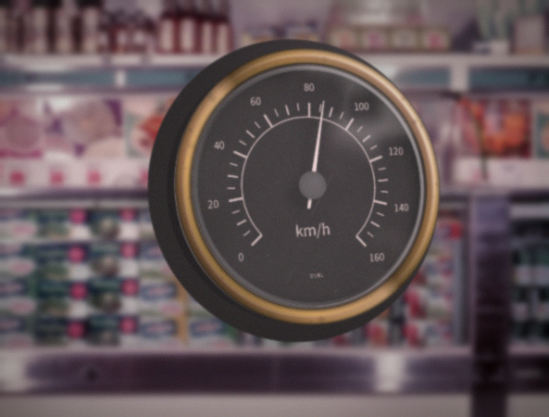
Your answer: 85 km/h
